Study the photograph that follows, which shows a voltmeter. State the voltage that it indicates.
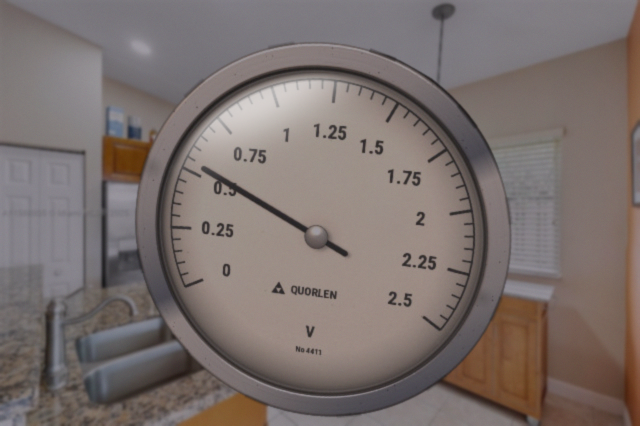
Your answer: 0.55 V
